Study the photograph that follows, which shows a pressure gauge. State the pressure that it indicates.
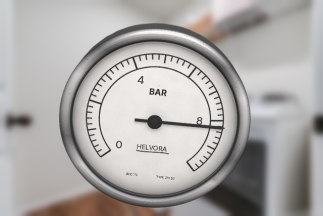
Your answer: 8.2 bar
